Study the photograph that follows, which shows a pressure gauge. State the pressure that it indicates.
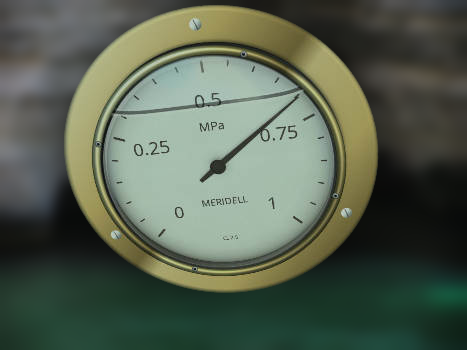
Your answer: 0.7 MPa
